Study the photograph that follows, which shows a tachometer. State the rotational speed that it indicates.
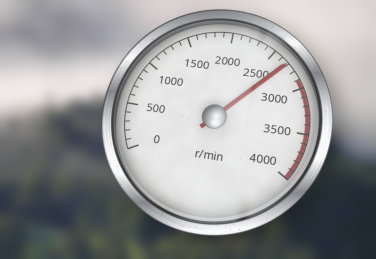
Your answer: 2700 rpm
